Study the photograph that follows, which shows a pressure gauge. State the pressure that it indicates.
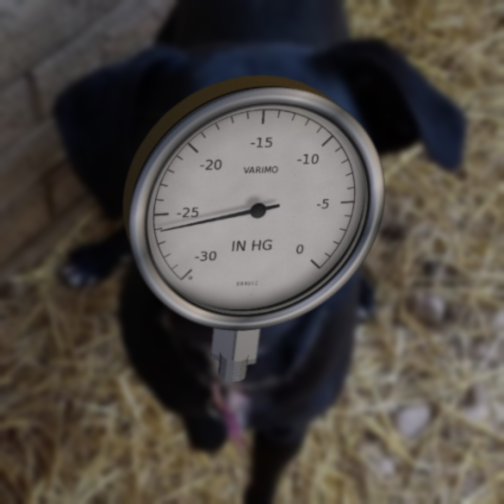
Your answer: -26 inHg
